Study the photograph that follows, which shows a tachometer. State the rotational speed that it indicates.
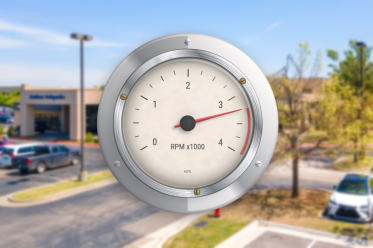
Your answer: 3250 rpm
